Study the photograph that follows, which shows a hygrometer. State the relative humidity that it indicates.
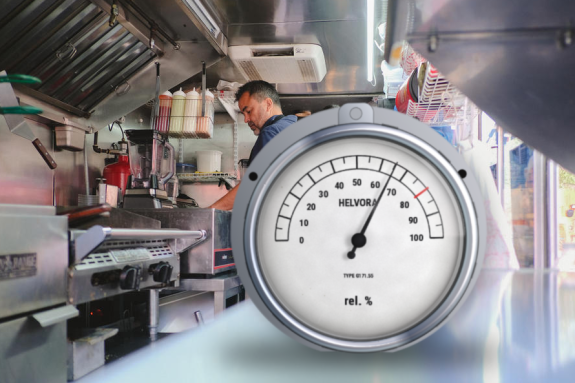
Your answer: 65 %
